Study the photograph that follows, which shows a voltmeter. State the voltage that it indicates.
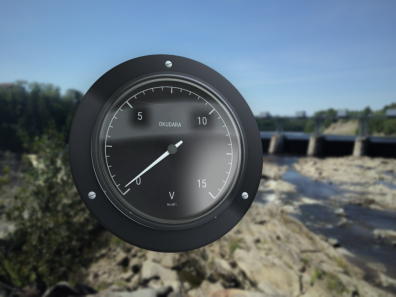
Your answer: 0.25 V
